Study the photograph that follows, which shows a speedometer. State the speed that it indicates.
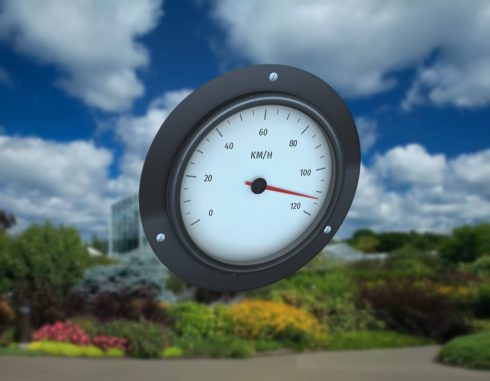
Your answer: 112.5 km/h
